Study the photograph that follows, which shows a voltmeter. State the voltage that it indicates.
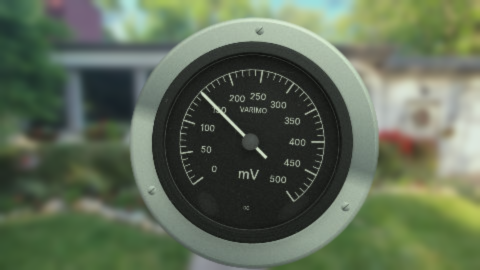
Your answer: 150 mV
